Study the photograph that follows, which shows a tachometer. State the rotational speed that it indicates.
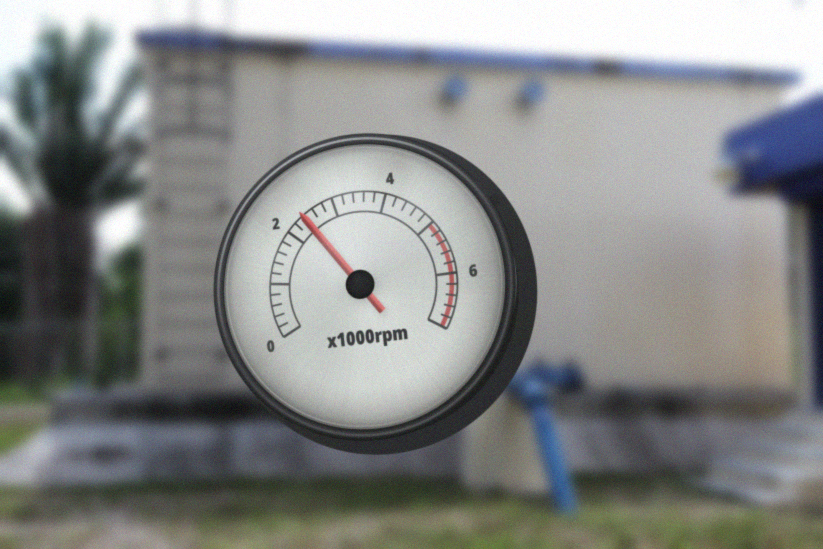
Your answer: 2400 rpm
